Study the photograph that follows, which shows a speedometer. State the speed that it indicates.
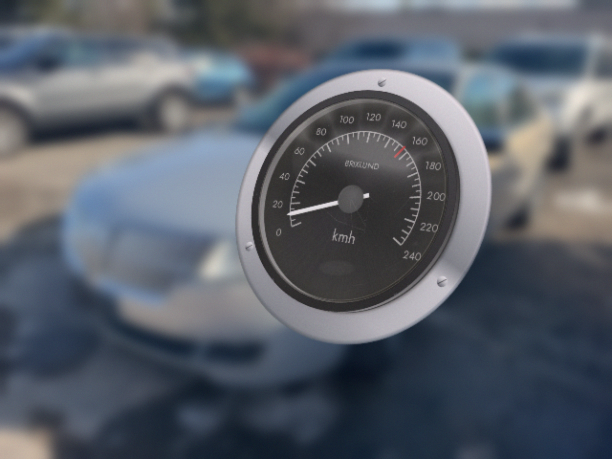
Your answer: 10 km/h
